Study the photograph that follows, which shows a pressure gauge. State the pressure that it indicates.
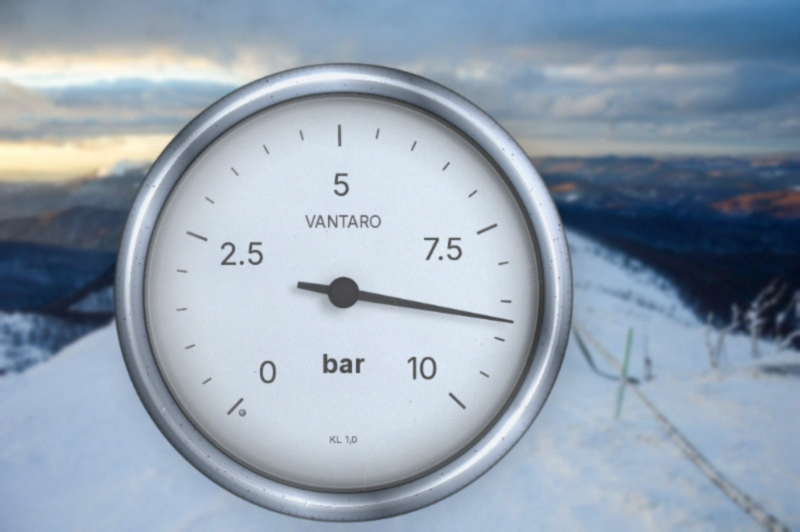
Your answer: 8.75 bar
